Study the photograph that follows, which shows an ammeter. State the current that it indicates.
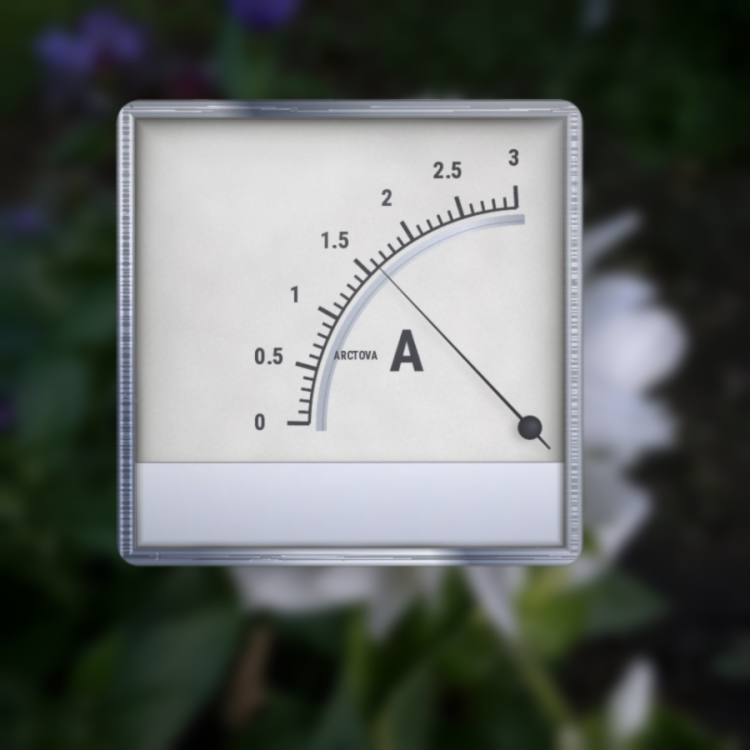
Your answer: 1.6 A
